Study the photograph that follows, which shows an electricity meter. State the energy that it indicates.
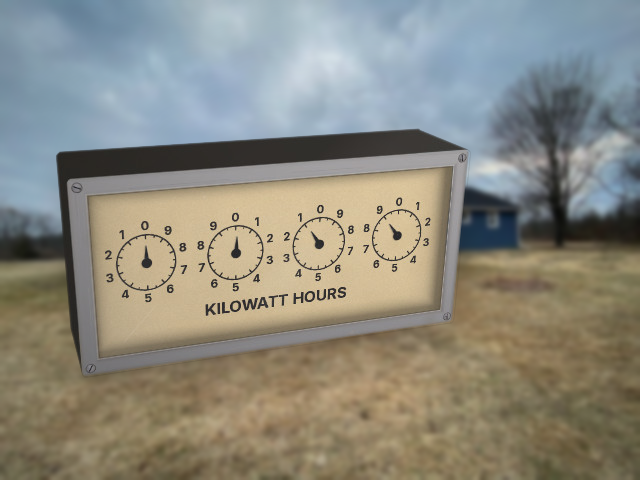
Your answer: 9 kWh
